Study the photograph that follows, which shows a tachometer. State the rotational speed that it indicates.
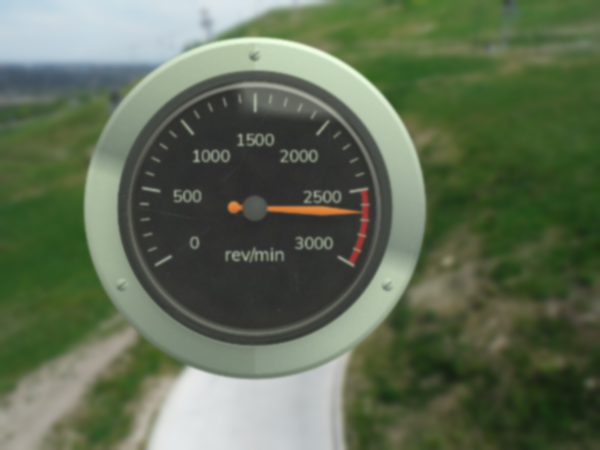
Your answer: 2650 rpm
